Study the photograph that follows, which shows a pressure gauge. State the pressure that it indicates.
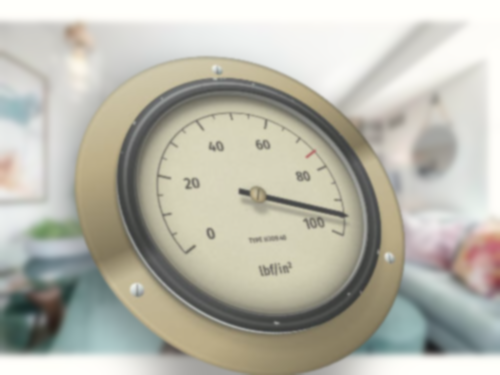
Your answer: 95 psi
